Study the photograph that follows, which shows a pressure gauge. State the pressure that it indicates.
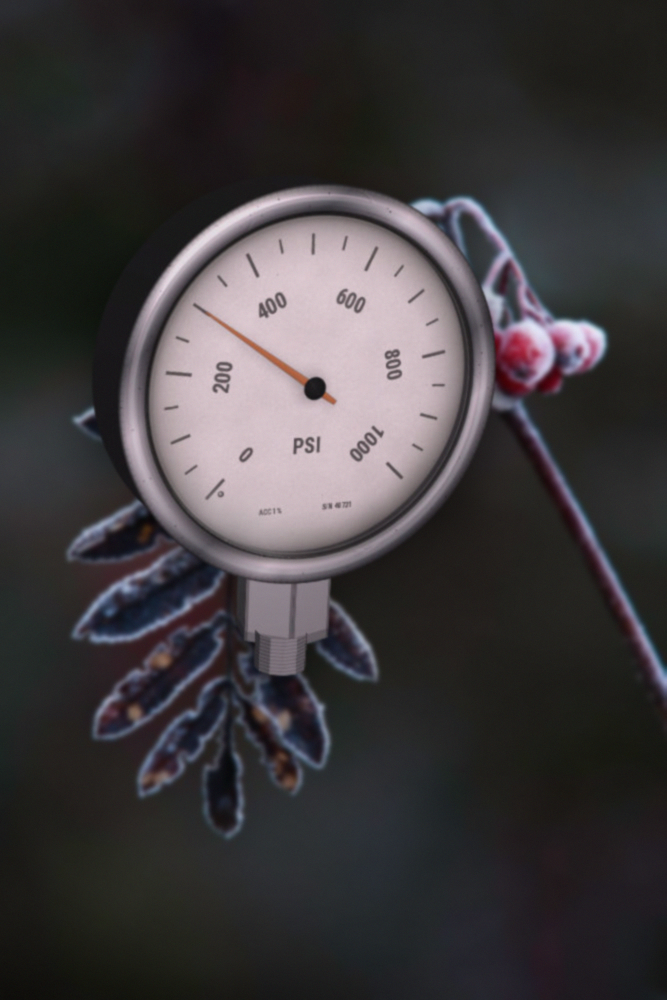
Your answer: 300 psi
